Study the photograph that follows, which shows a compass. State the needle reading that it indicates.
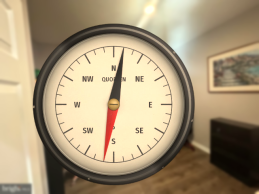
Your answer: 190 °
